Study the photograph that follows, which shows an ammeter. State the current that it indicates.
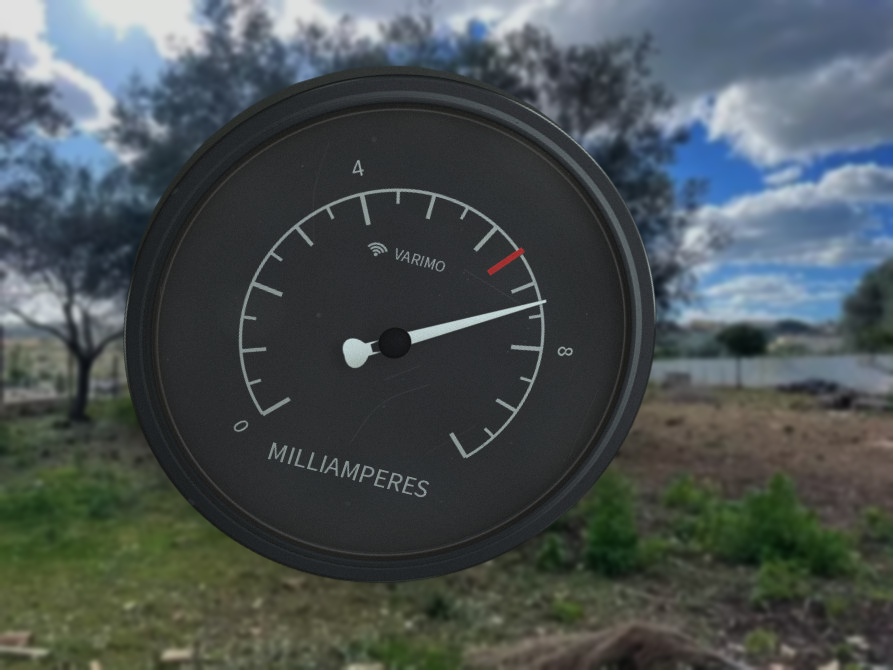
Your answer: 7.25 mA
